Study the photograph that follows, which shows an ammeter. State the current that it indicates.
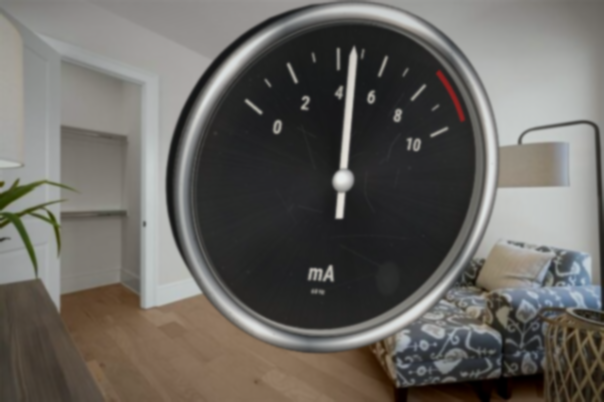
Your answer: 4.5 mA
